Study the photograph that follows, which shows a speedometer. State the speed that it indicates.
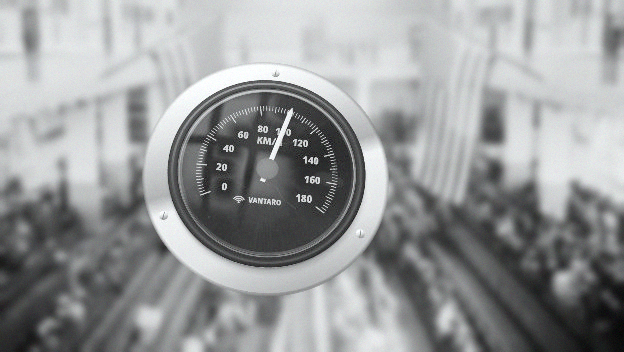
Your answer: 100 km/h
